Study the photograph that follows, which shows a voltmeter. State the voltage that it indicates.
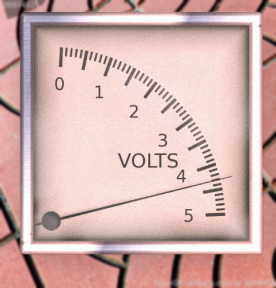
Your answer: 4.3 V
